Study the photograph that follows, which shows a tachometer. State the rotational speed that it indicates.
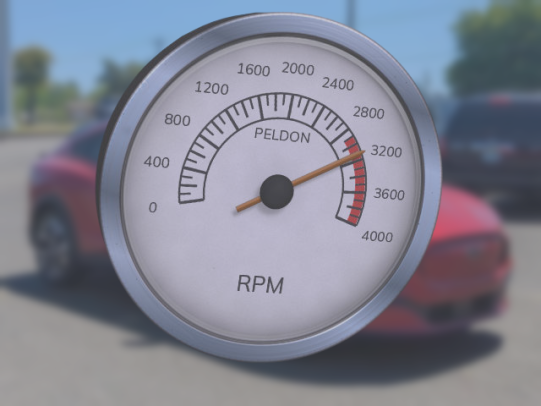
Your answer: 3100 rpm
